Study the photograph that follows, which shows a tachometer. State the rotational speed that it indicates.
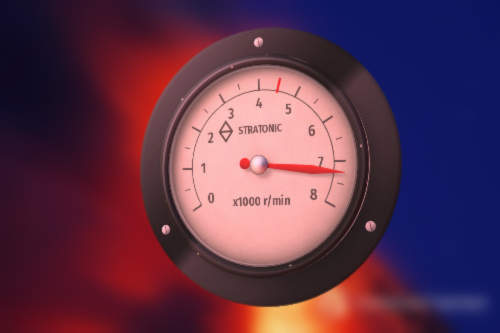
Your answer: 7250 rpm
